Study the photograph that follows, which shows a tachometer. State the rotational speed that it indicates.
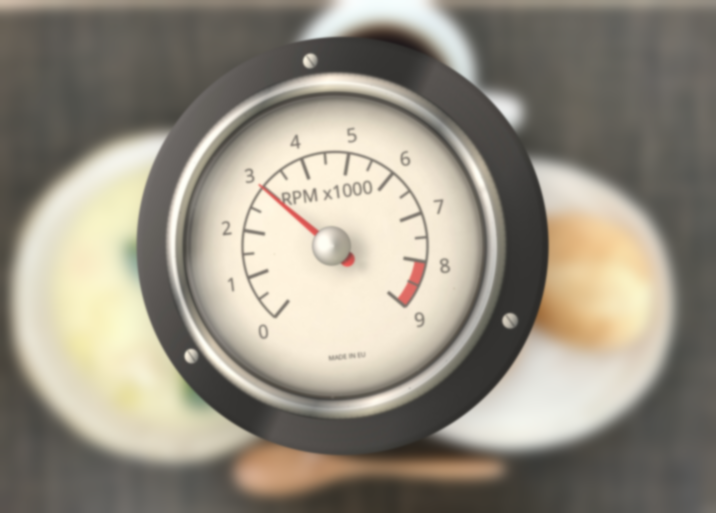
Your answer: 3000 rpm
